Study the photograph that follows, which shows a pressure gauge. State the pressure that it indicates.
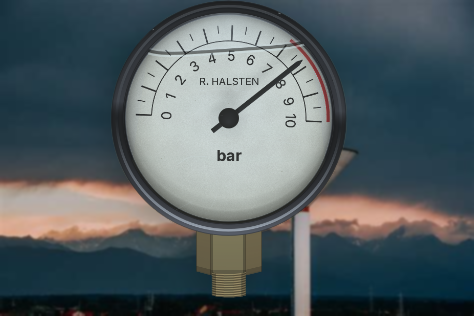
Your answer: 7.75 bar
